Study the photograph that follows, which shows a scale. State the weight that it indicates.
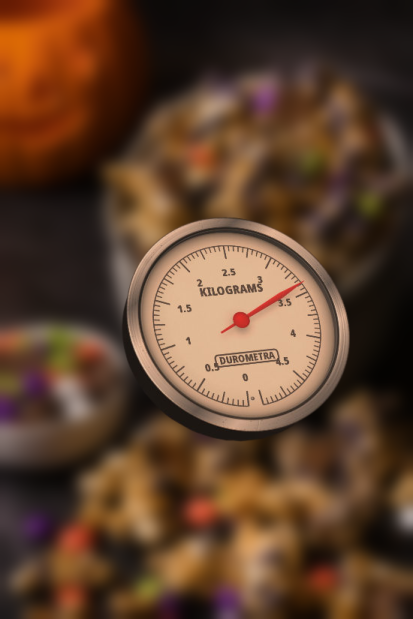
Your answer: 3.4 kg
